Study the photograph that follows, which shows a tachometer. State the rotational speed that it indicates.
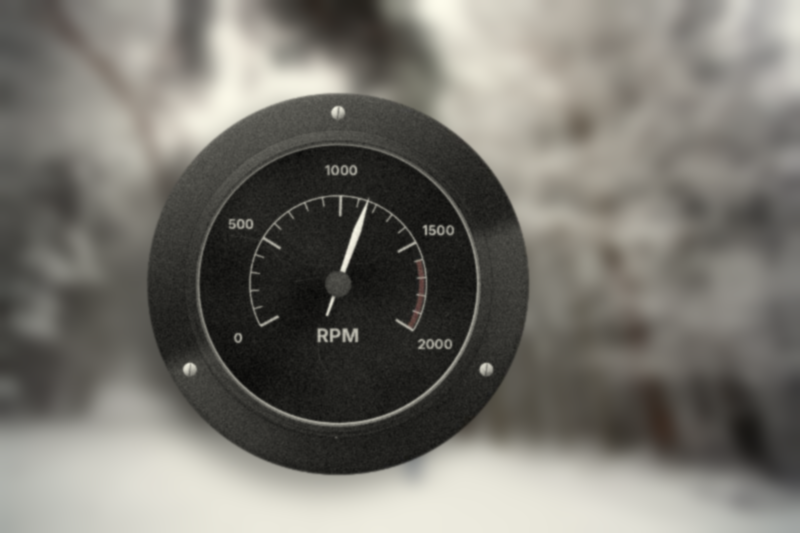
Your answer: 1150 rpm
